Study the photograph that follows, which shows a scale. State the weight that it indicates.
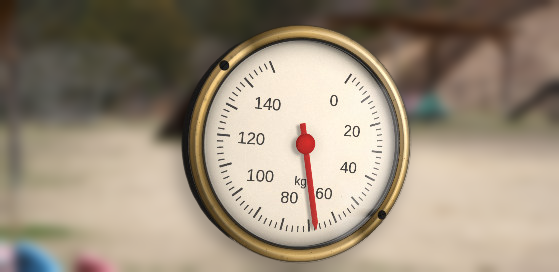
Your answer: 68 kg
